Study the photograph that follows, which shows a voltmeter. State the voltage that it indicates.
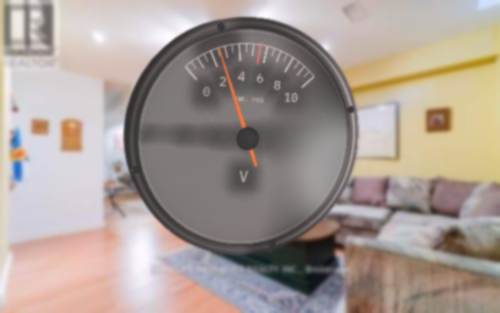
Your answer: 2.5 V
